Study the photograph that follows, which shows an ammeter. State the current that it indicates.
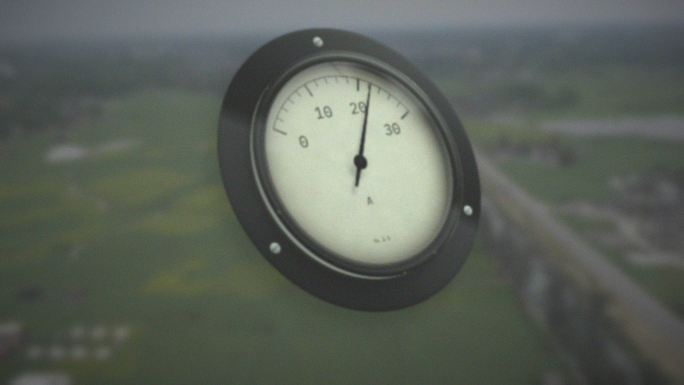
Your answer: 22 A
